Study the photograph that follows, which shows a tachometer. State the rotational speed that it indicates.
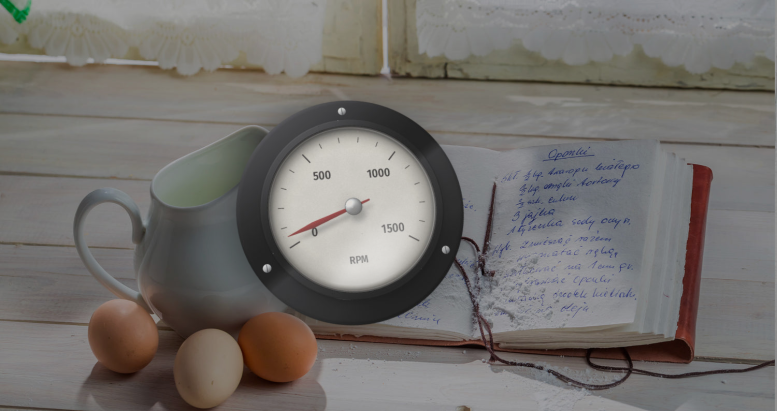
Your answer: 50 rpm
